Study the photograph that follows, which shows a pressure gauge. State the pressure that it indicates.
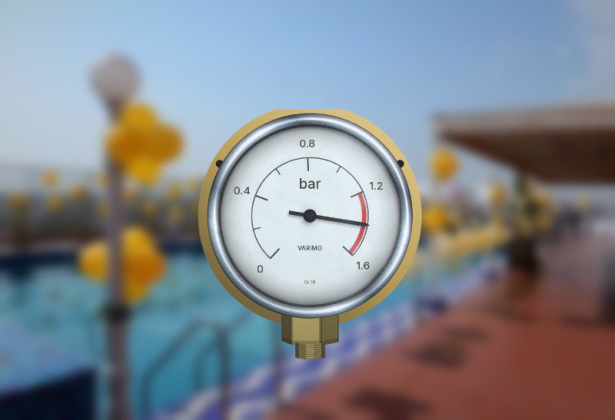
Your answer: 1.4 bar
